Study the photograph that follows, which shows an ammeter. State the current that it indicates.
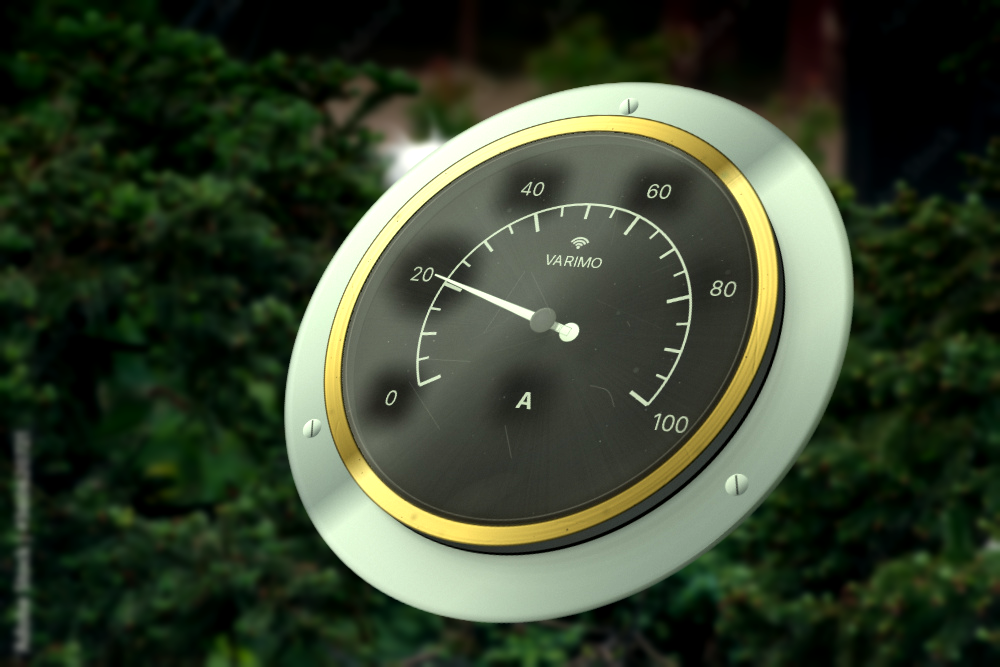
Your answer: 20 A
